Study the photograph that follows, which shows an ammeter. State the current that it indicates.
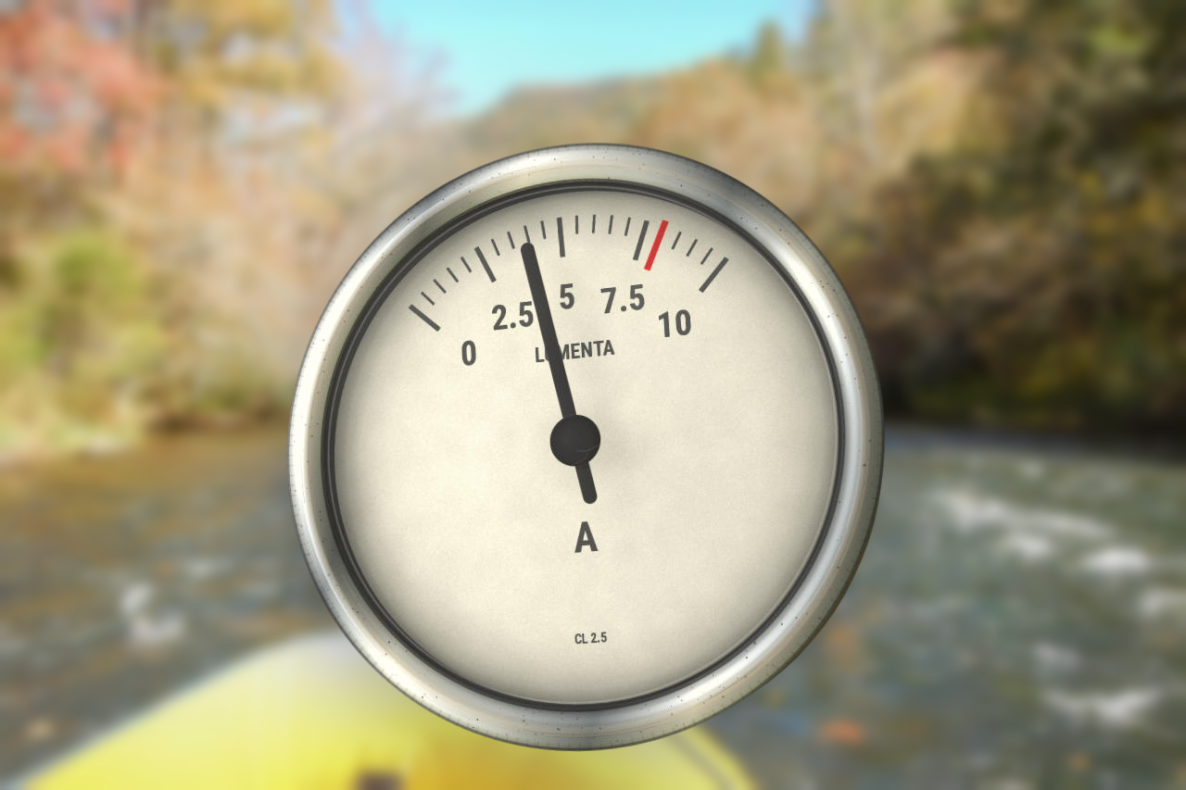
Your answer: 4 A
